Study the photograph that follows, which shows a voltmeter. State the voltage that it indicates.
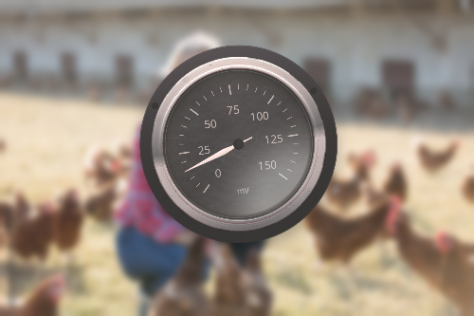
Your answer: 15 mV
